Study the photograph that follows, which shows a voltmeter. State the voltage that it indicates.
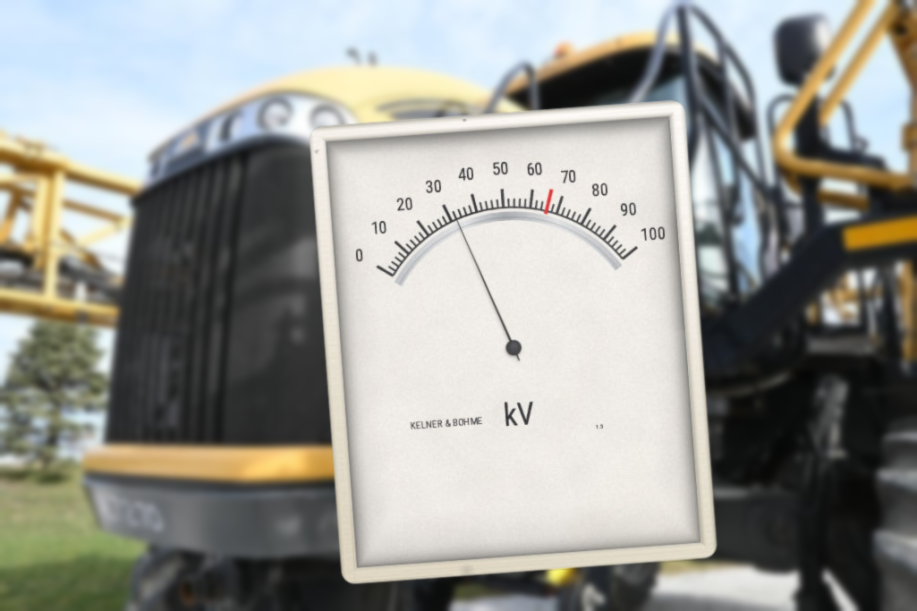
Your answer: 32 kV
